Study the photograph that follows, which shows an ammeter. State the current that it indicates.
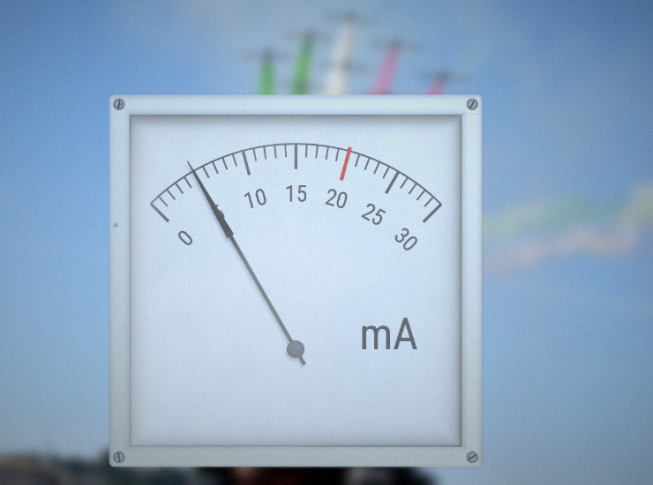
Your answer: 5 mA
